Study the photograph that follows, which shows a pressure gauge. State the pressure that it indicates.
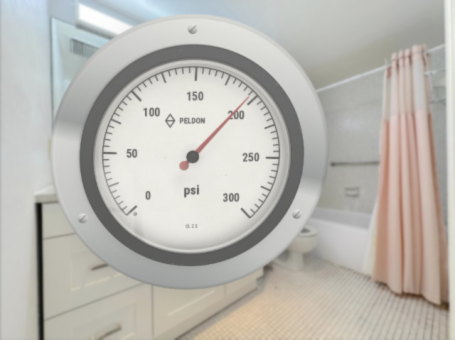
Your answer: 195 psi
